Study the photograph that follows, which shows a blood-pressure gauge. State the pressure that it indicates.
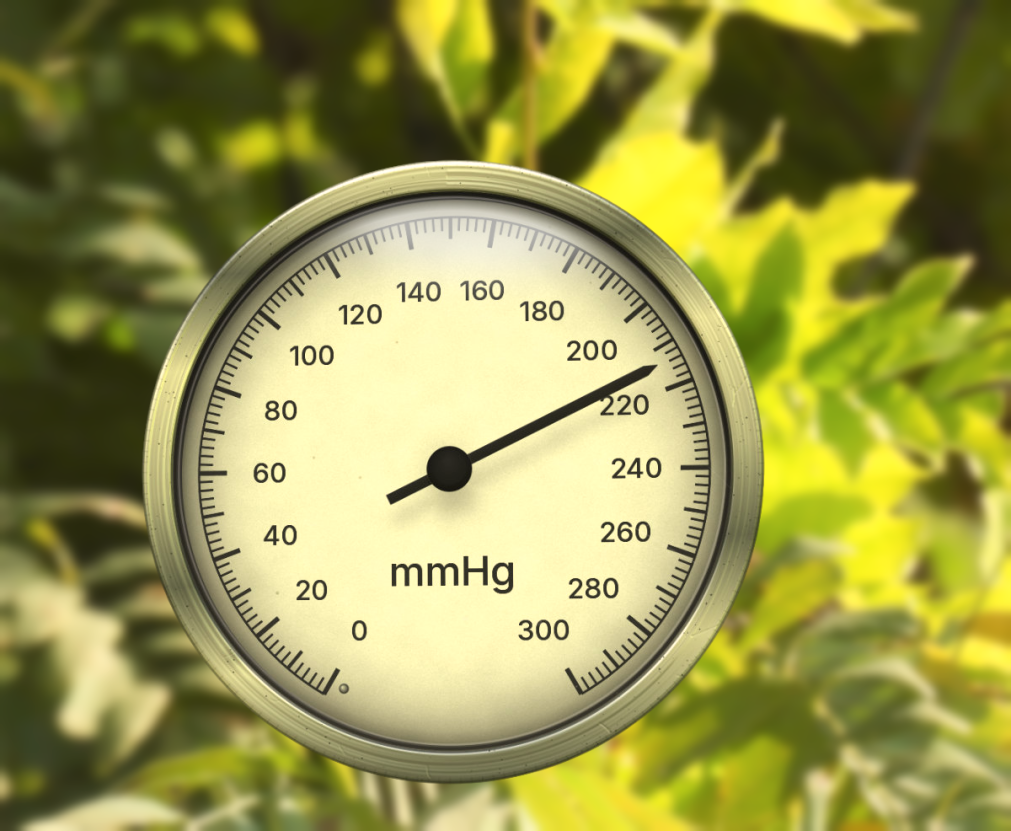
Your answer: 214 mmHg
